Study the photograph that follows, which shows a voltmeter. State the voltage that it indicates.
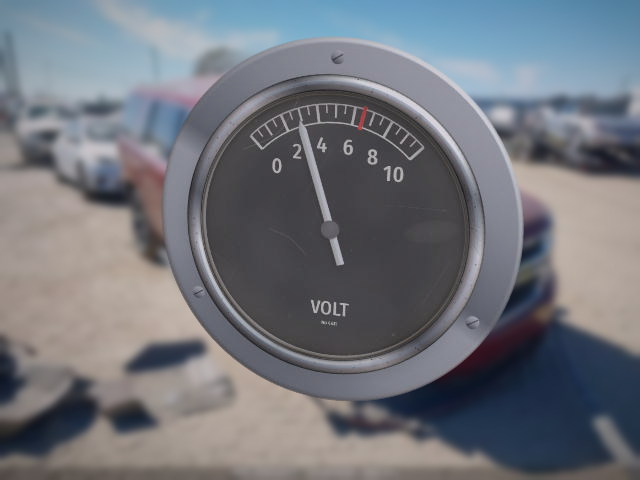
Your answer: 3 V
